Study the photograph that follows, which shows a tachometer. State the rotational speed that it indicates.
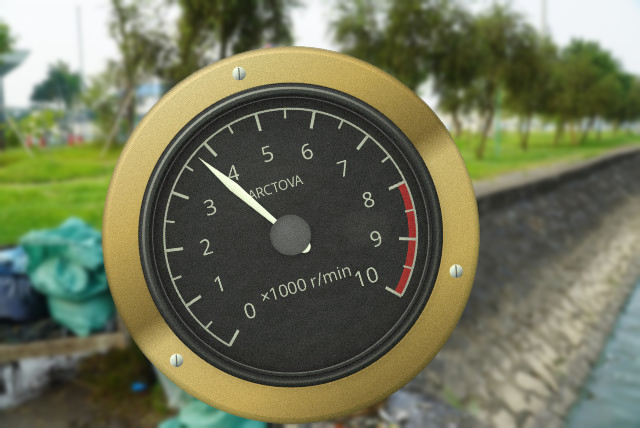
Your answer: 3750 rpm
